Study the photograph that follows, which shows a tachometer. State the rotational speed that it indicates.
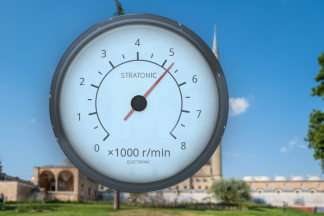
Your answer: 5250 rpm
